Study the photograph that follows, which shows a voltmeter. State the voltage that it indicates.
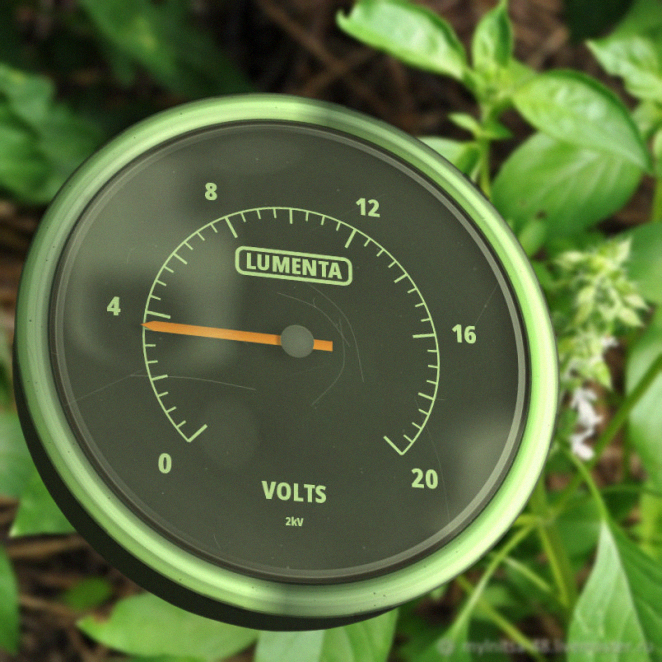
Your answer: 3.5 V
